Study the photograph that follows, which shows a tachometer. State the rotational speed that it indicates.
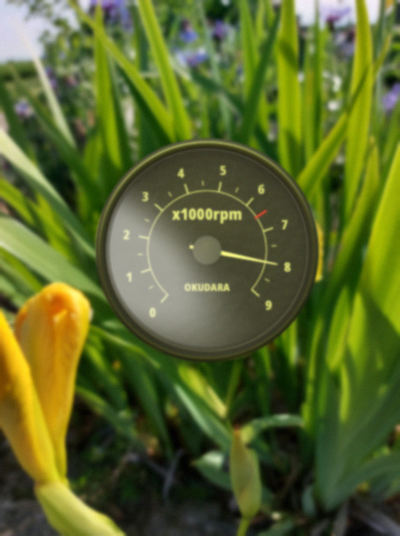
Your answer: 8000 rpm
